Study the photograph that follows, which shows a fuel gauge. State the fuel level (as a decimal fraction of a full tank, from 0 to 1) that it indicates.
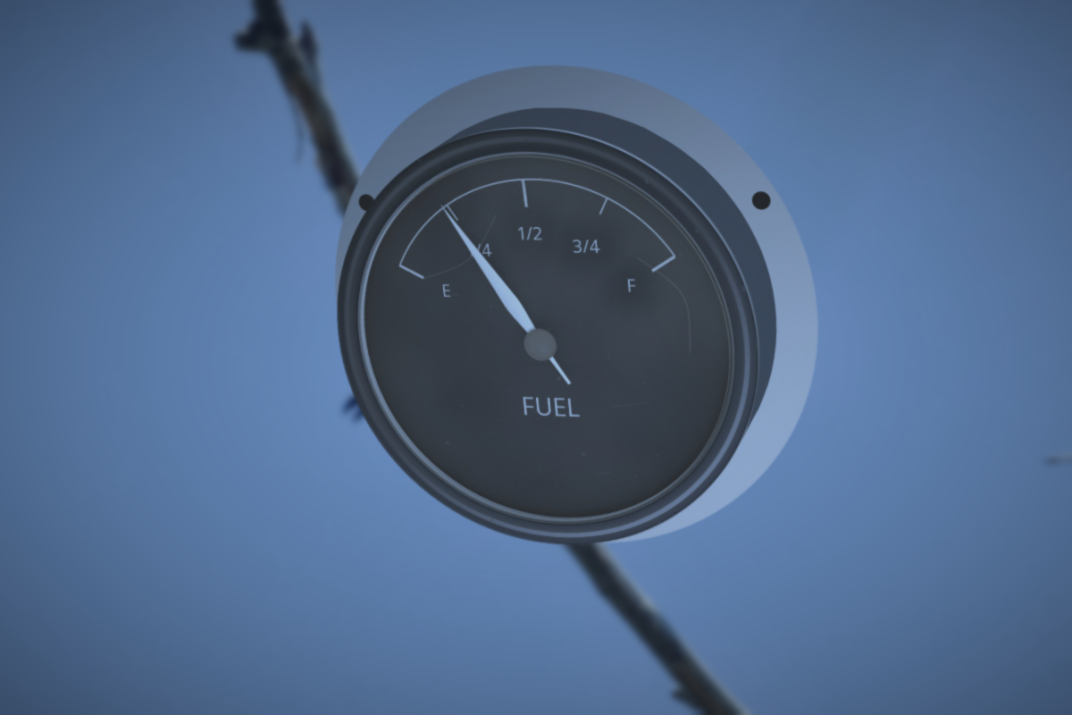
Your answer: 0.25
